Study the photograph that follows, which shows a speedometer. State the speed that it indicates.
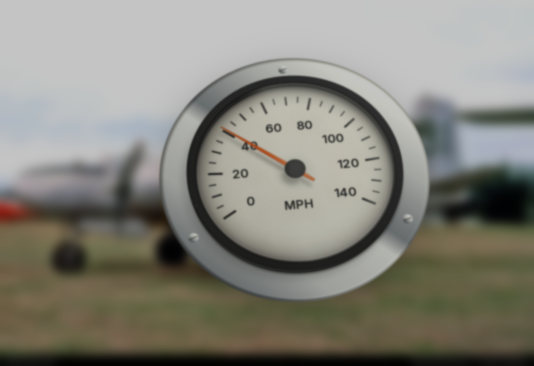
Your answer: 40 mph
